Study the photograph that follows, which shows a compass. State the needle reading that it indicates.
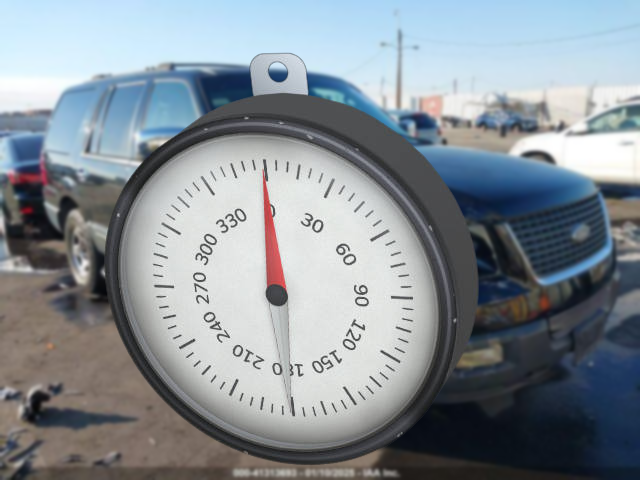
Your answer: 0 °
